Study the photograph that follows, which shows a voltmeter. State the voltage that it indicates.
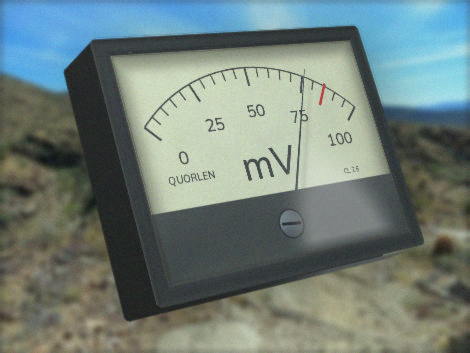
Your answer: 75 mV
